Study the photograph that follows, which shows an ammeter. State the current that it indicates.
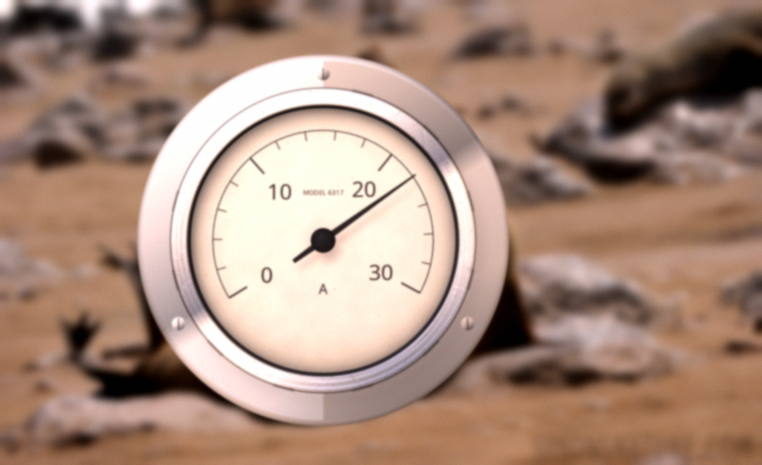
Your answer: 22 A
